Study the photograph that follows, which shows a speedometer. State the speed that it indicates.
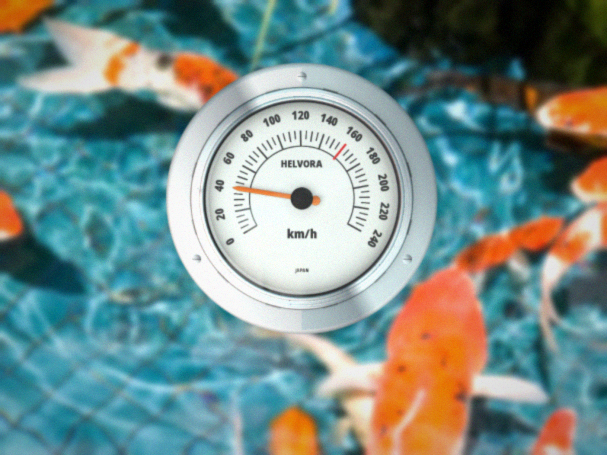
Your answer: 40 km/h
